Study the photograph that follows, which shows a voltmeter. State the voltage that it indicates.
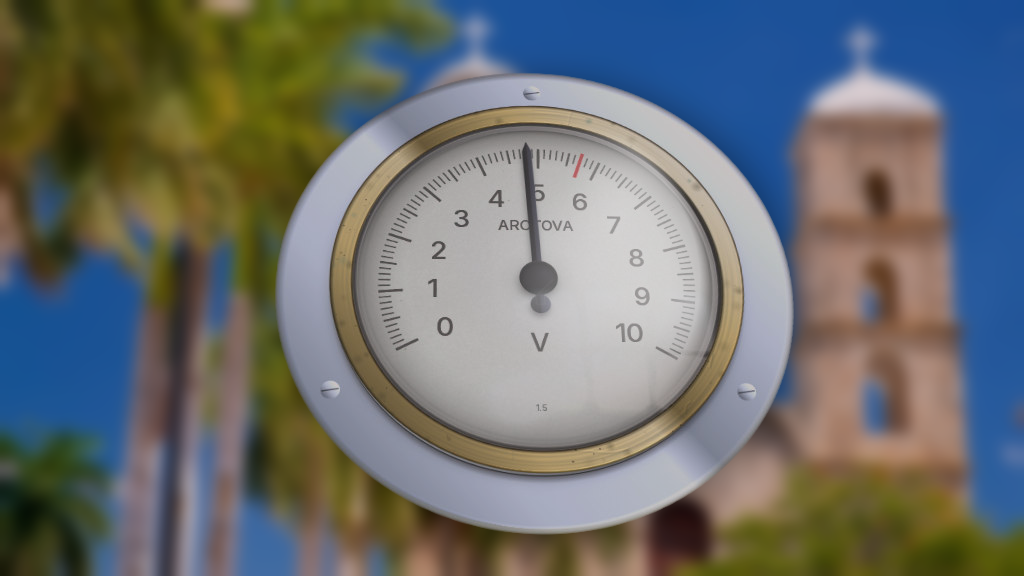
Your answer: 4.8 V
